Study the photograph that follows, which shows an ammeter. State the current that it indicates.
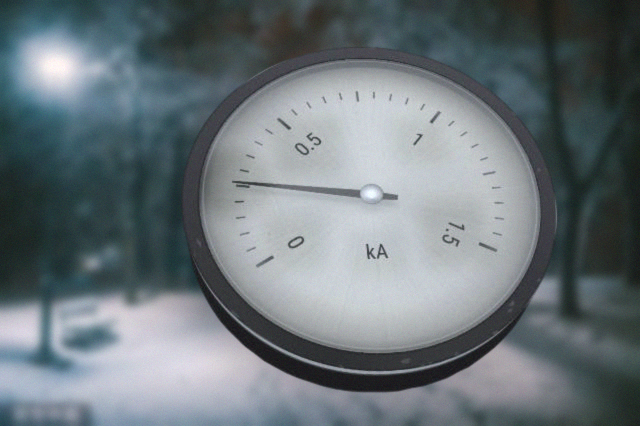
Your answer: 0.25 kA
